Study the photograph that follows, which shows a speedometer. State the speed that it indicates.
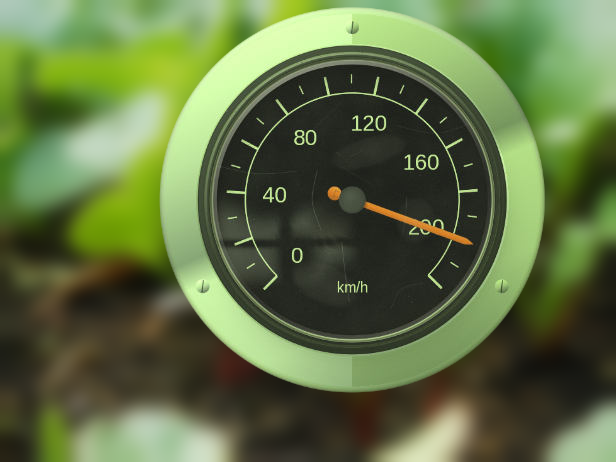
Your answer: 200 km/h
